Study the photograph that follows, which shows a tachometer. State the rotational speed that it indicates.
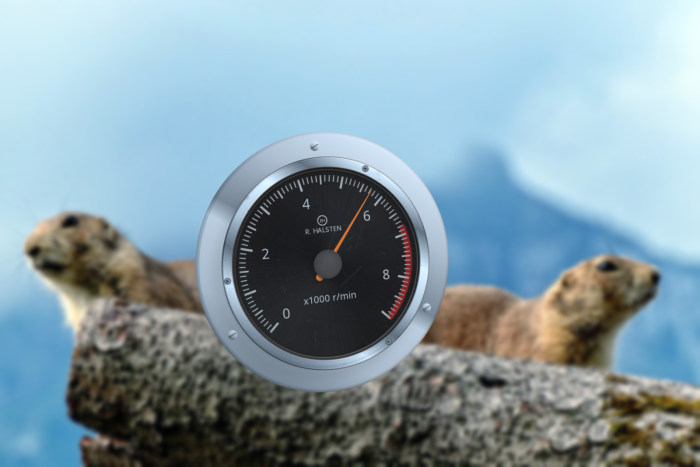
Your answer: 5700 rpm
